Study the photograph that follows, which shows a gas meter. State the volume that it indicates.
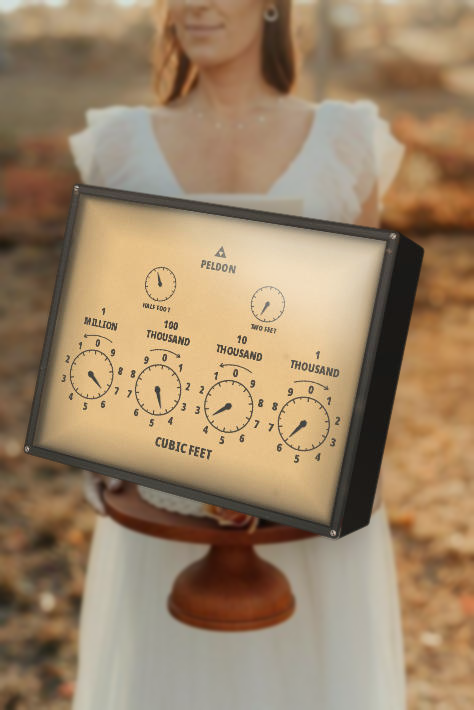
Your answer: 643600 ft³
